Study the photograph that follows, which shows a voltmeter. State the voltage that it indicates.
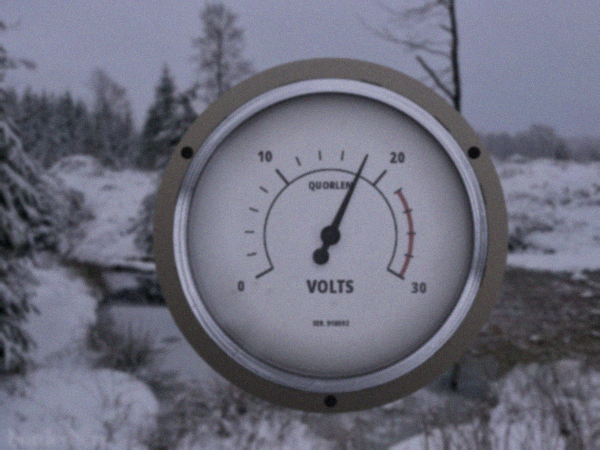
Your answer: 18 V
